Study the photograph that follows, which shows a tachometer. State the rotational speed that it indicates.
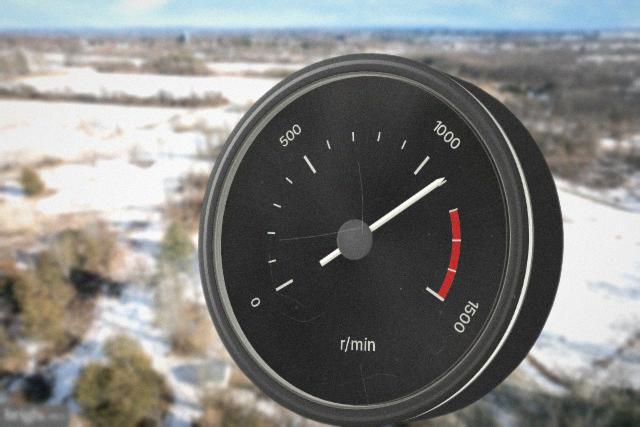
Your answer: 1100 rpm
